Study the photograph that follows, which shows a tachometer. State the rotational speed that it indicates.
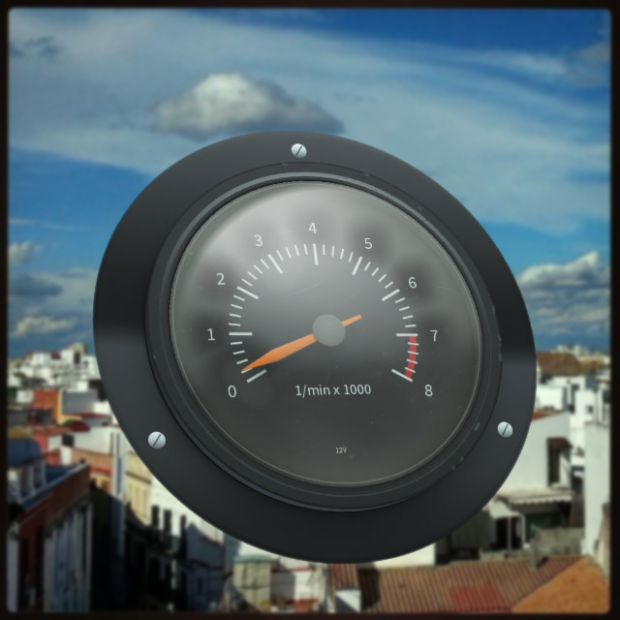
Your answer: 200 rpm
